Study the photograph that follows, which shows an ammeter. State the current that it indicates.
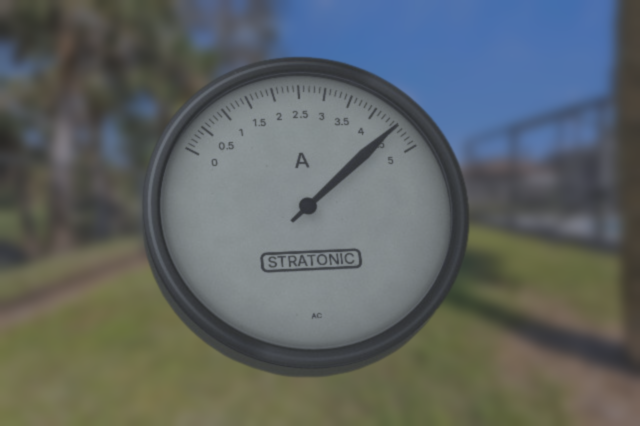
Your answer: 4.5 A
